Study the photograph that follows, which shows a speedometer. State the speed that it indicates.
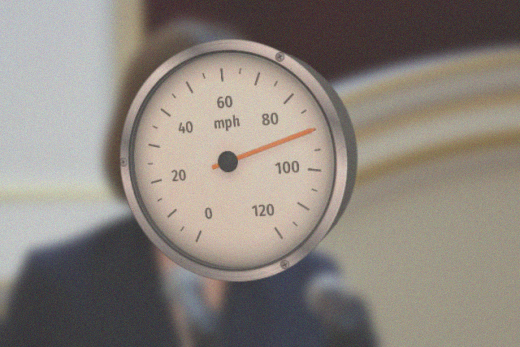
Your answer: 90 mph
